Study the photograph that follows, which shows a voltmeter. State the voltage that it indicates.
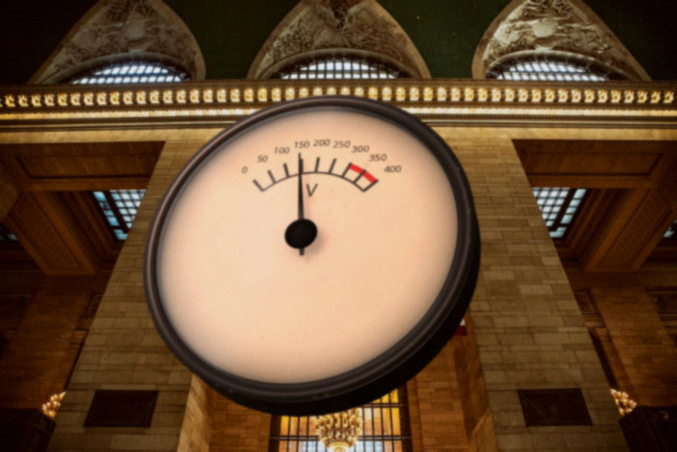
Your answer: 150 V
